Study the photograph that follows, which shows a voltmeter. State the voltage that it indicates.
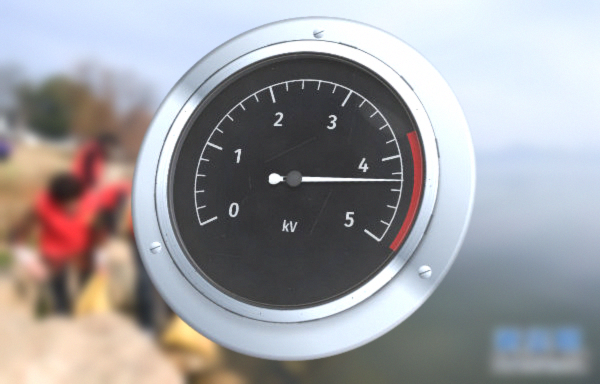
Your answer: 4.3 kV
